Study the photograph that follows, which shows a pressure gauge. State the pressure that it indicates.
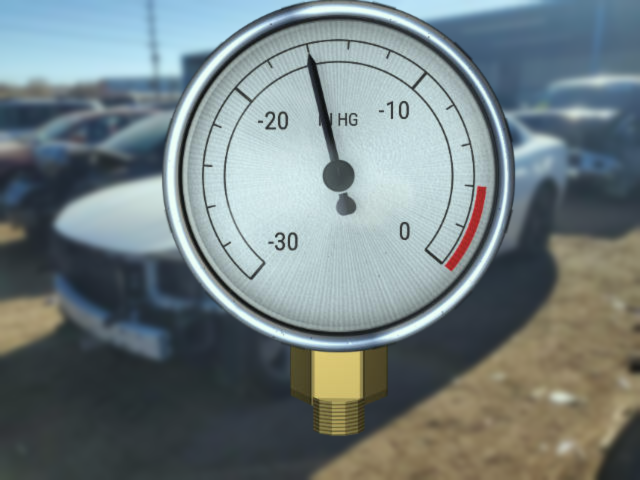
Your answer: -16 inHg
